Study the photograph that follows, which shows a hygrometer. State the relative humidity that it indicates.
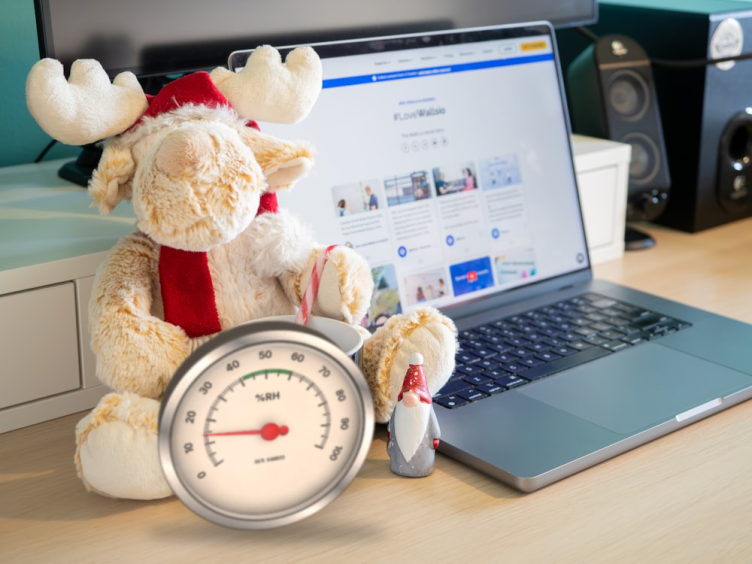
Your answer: 15 %
